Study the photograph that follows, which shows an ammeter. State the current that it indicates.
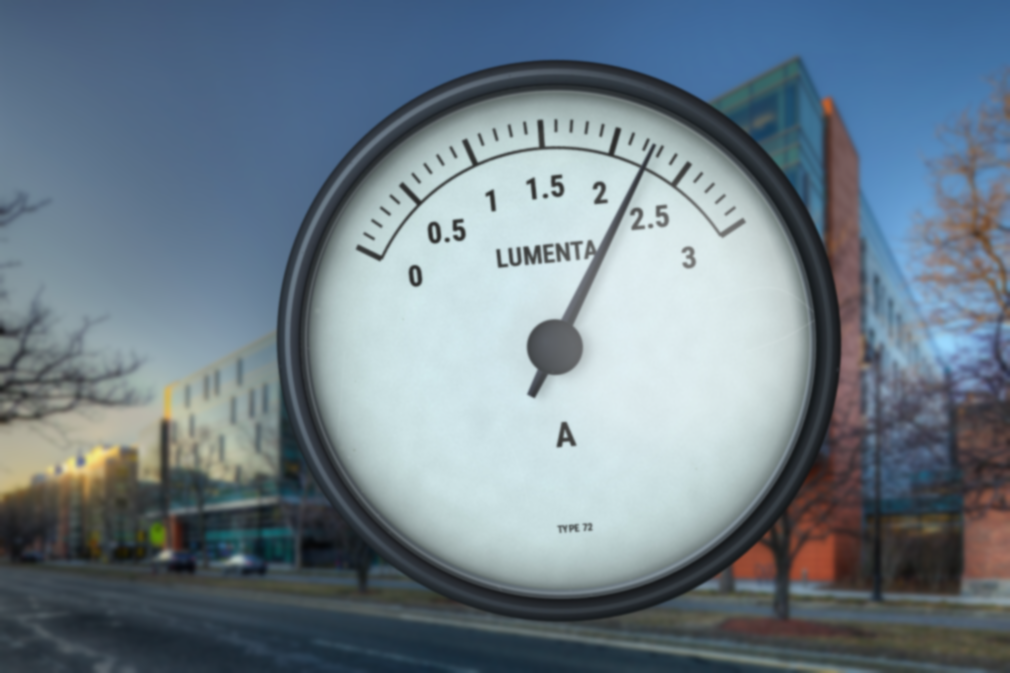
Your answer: 2.25 A
